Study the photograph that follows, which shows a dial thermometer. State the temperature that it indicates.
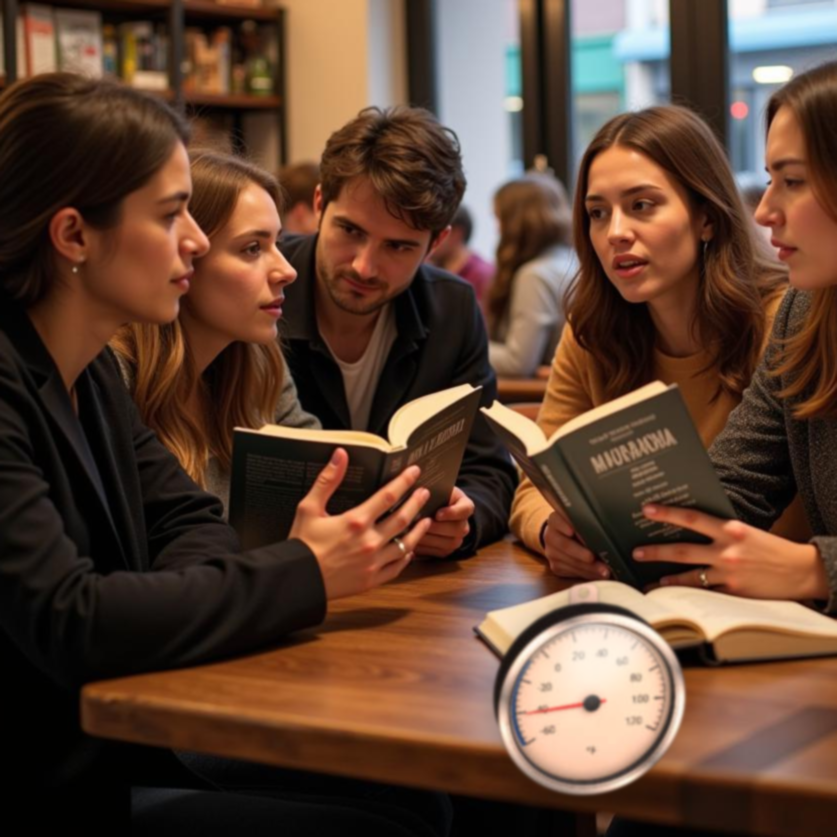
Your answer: -40 °F
